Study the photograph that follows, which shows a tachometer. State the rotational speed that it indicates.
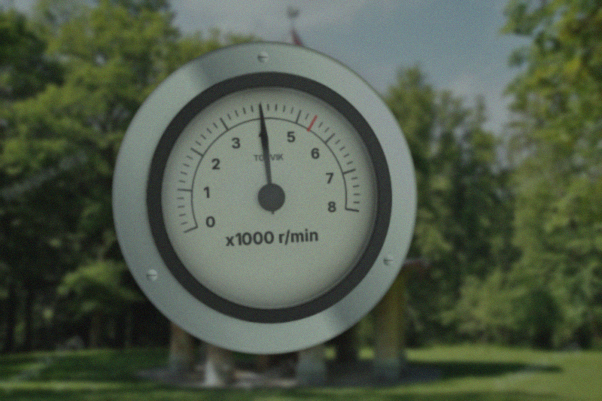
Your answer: 4000 rpm
